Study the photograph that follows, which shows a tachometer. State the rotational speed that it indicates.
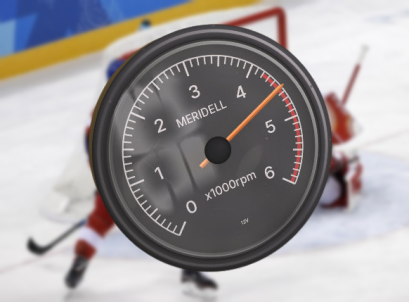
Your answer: 4500 rpm
